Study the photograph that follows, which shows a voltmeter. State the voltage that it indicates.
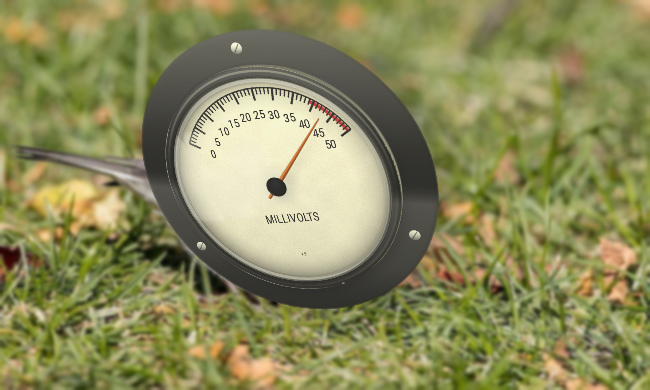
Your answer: 43 mV
